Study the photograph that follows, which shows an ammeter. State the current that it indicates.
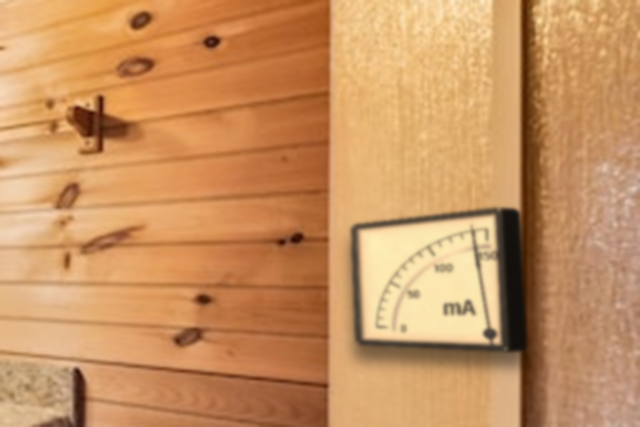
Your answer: 140 mA
